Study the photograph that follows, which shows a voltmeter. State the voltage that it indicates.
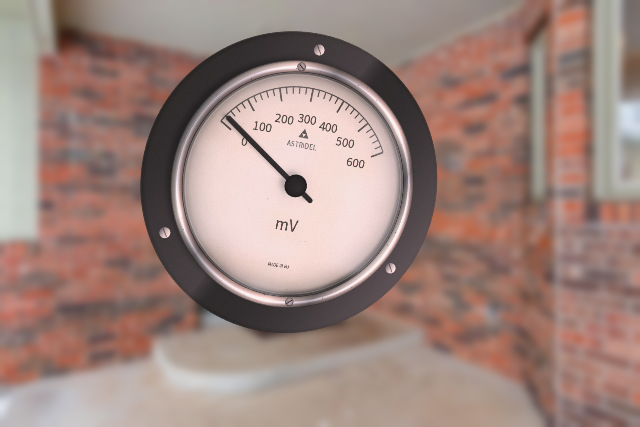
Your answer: 20 mV
